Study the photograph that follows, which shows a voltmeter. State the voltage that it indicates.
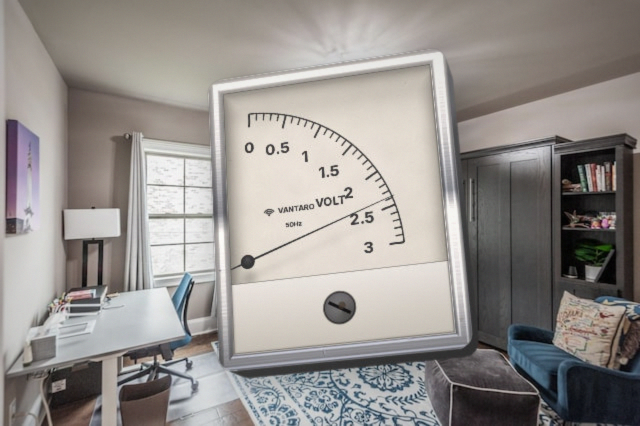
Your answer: 2.4 V
